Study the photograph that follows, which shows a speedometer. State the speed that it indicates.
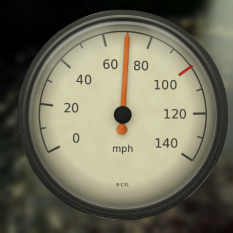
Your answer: 70 mph
